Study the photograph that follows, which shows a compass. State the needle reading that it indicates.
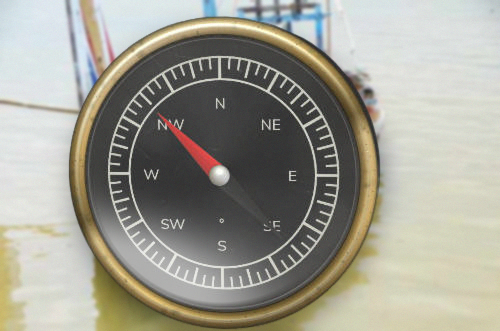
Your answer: 315 °
